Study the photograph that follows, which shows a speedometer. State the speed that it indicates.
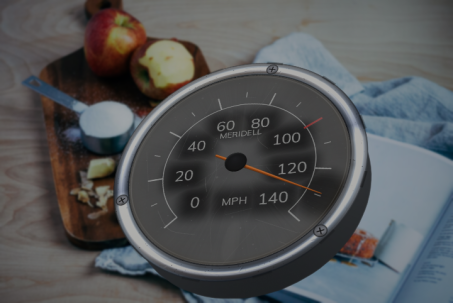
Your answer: 130 mph
